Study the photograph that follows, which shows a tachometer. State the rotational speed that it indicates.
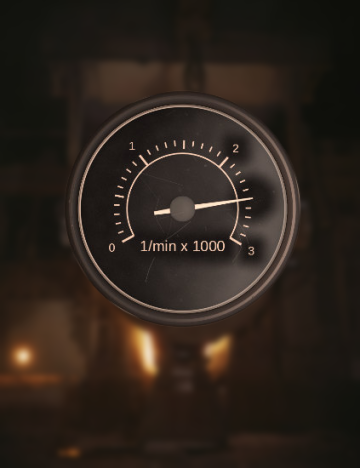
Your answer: 2500 rpm
